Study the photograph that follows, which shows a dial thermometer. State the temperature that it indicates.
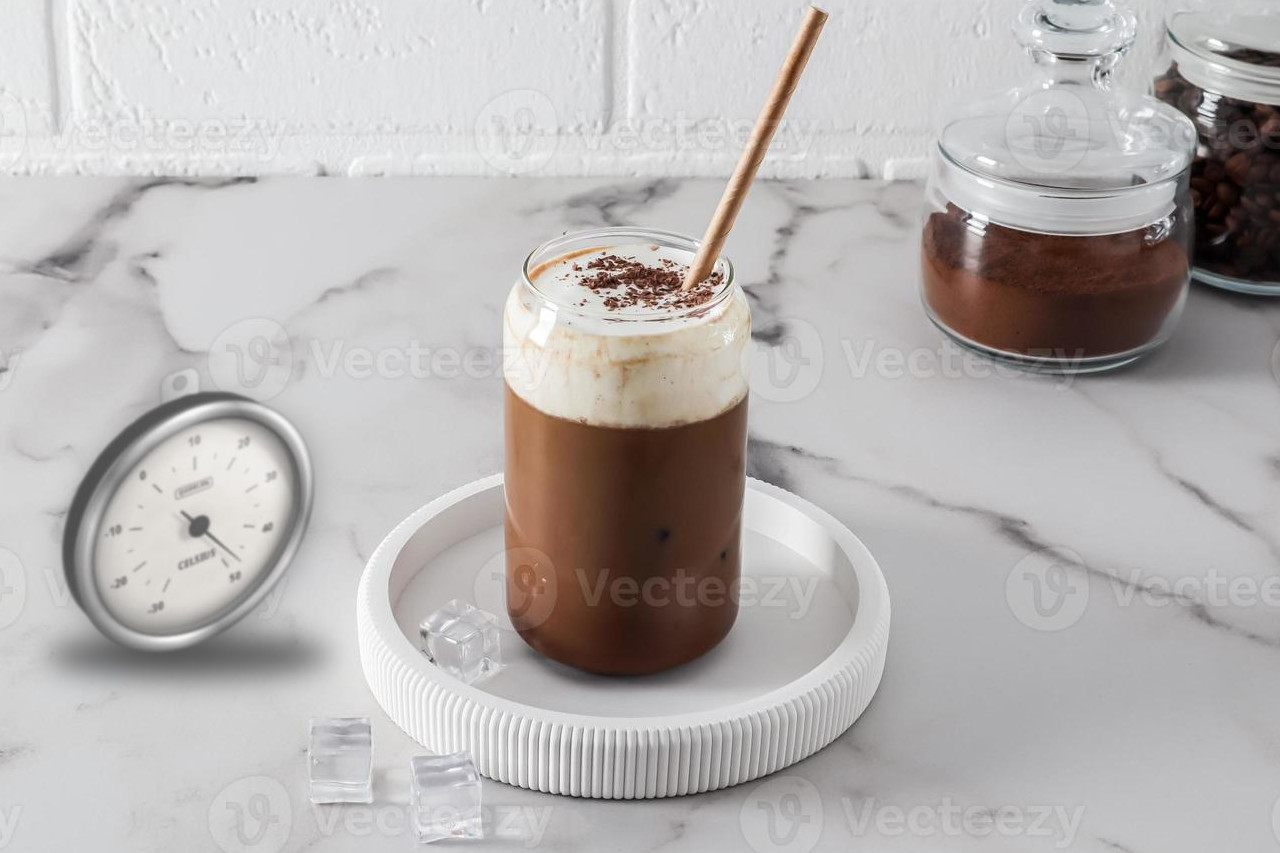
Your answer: 47.5 °C
